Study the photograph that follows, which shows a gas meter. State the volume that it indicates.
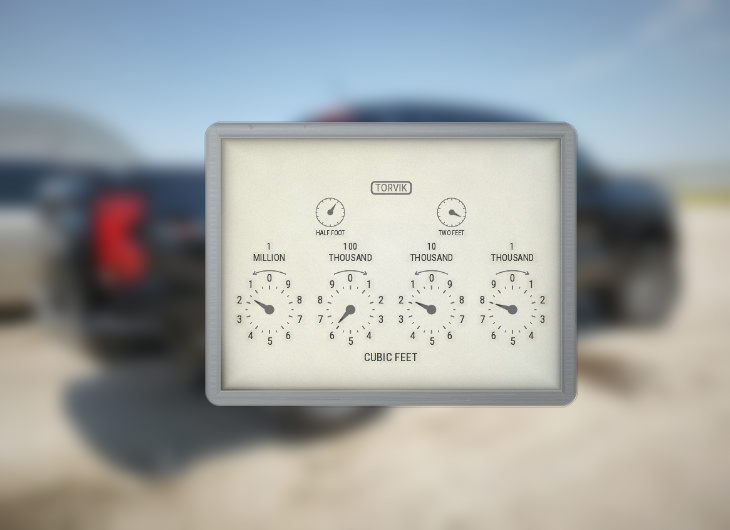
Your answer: 161800 ft³
